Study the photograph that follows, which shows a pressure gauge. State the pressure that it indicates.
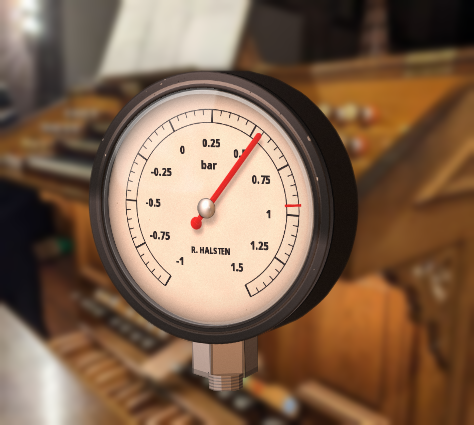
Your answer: 0.55 bar
